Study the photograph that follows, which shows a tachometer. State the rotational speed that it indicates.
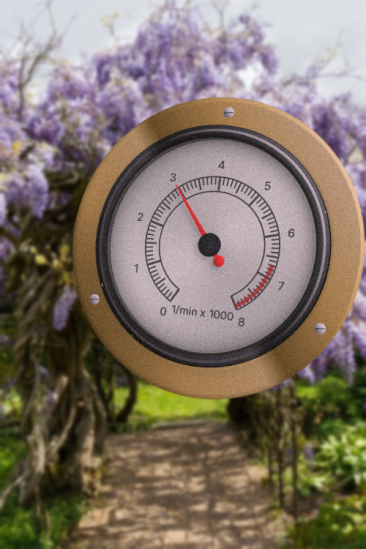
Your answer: 3000 rpm
